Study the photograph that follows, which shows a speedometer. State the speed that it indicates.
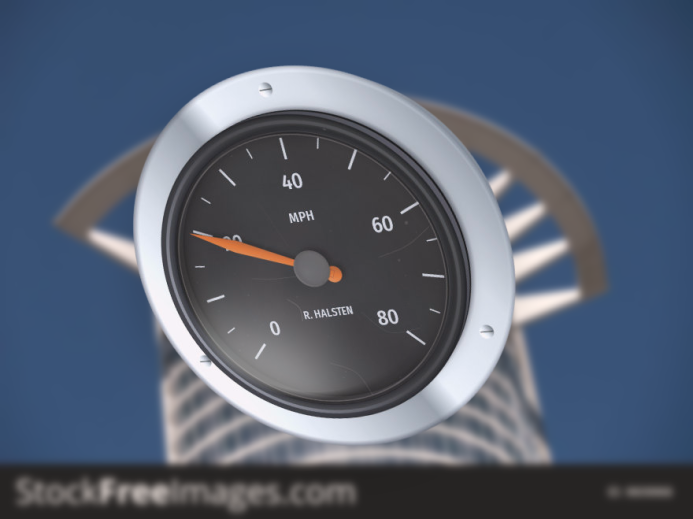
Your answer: 20 mph
